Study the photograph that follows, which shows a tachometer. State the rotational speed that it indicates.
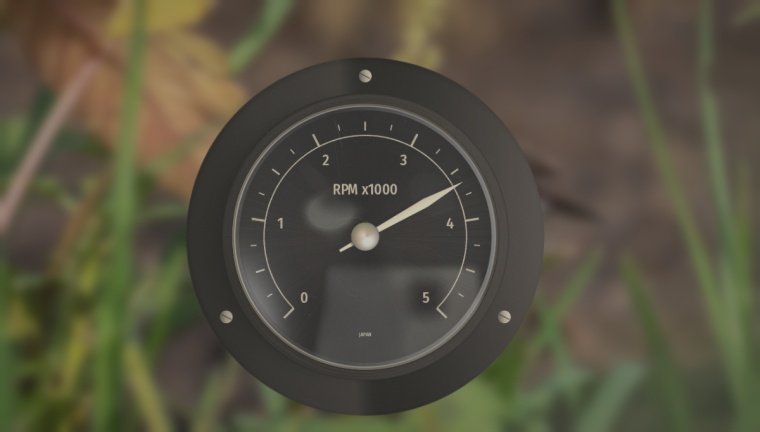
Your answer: 3625 rpm
